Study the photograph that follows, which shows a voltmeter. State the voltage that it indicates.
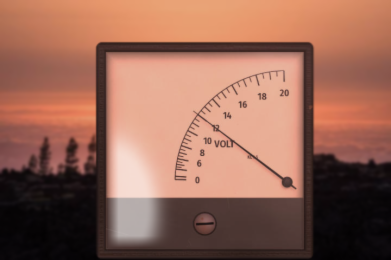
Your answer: 12 V
